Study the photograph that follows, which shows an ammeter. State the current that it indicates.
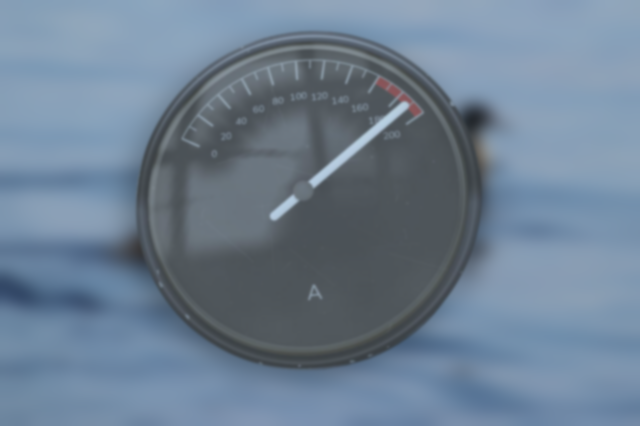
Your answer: 190 A
